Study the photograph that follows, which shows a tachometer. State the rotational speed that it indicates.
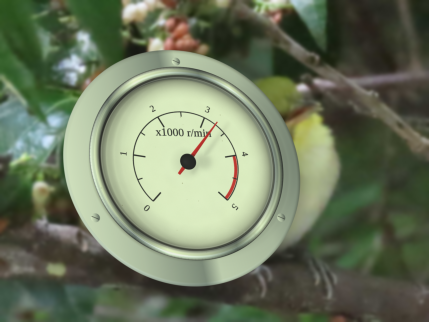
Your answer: 3250 rpm
